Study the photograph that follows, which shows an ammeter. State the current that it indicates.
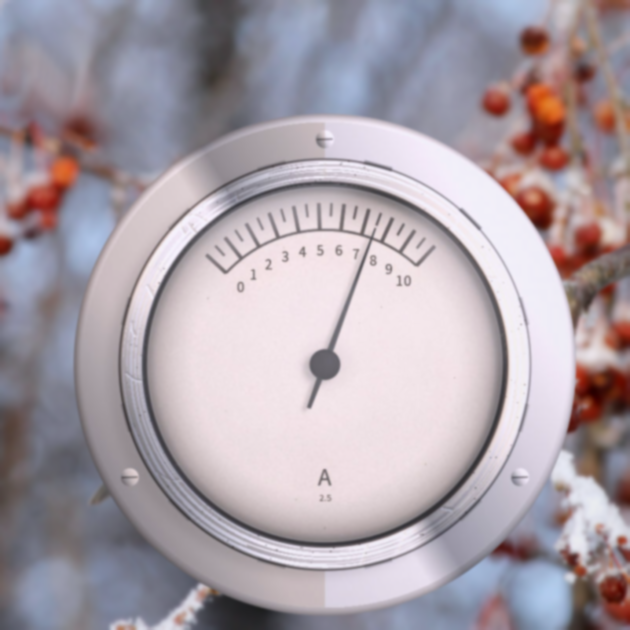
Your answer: 7.5 A
